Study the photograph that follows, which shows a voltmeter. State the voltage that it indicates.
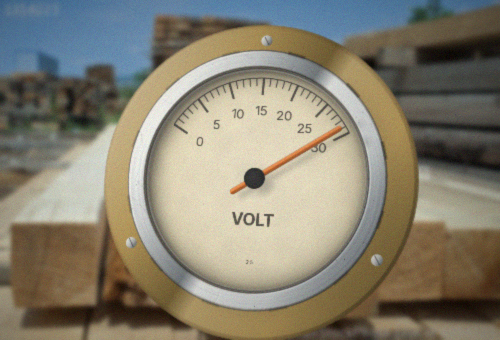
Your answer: 29 V
